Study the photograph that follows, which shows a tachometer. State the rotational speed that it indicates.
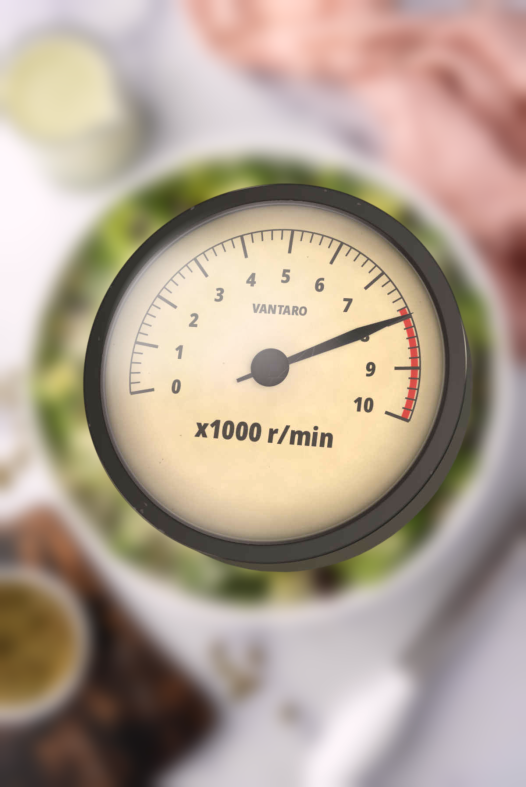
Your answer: 8000 rpm
